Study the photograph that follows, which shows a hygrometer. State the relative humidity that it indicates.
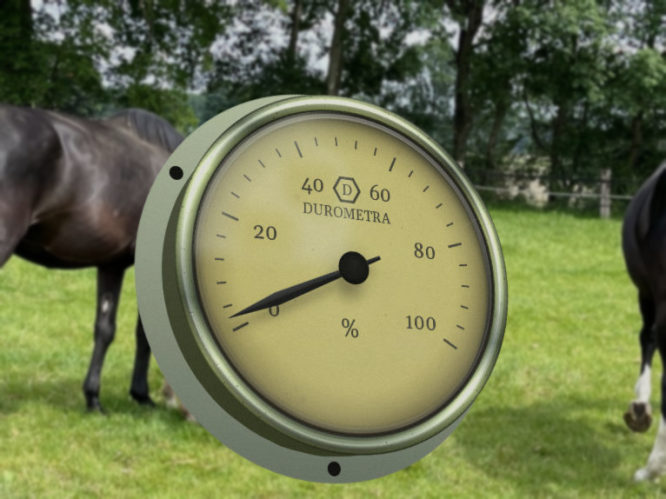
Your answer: 2 %
